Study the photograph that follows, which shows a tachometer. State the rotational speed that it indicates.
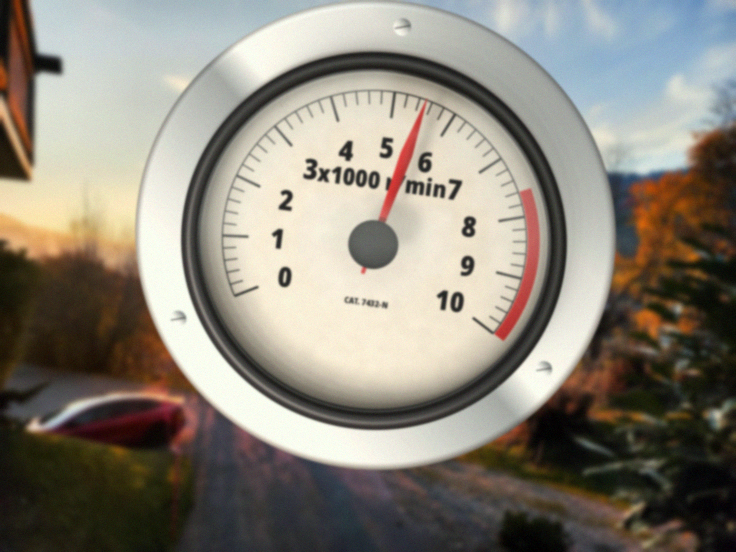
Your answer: 5500 rpm
